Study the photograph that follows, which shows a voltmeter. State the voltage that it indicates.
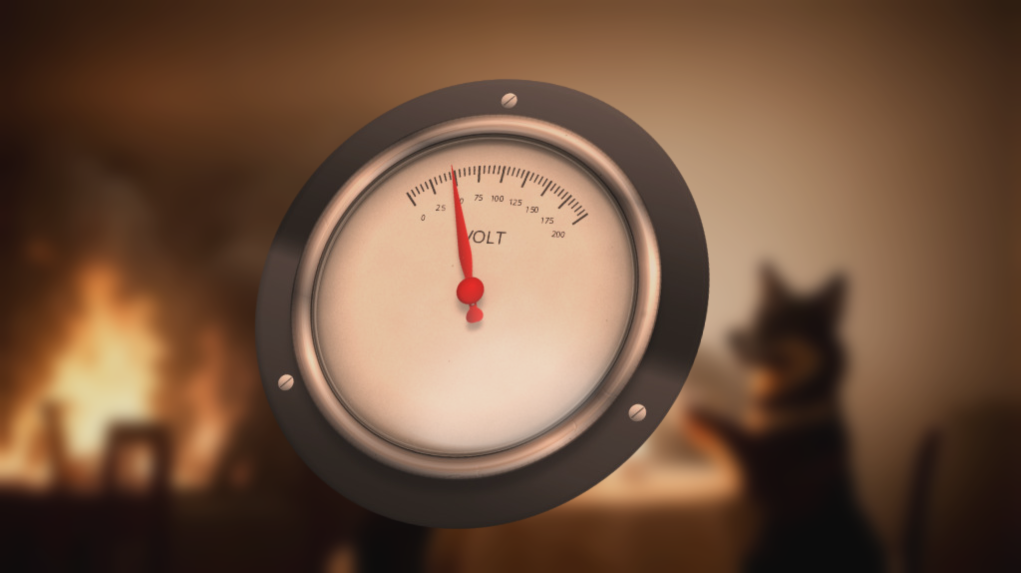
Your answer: 50 V
